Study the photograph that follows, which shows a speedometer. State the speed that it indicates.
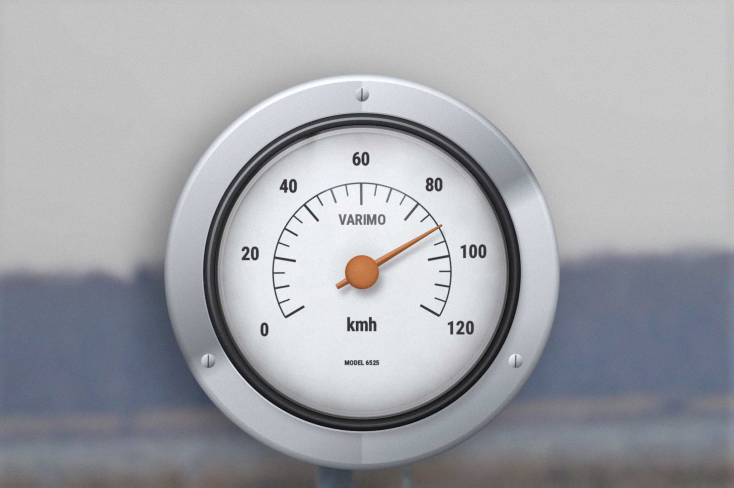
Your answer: 90 km/h
